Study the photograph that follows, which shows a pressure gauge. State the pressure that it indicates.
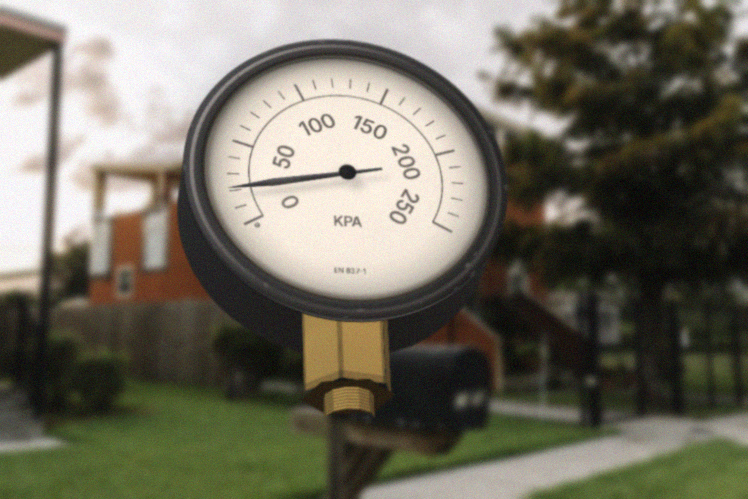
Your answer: 20 kPa
